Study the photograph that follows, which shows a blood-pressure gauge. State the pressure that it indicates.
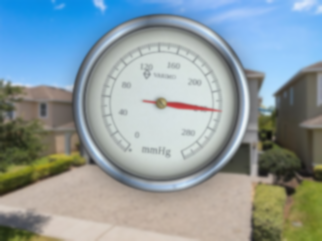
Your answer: 240 mmHg
